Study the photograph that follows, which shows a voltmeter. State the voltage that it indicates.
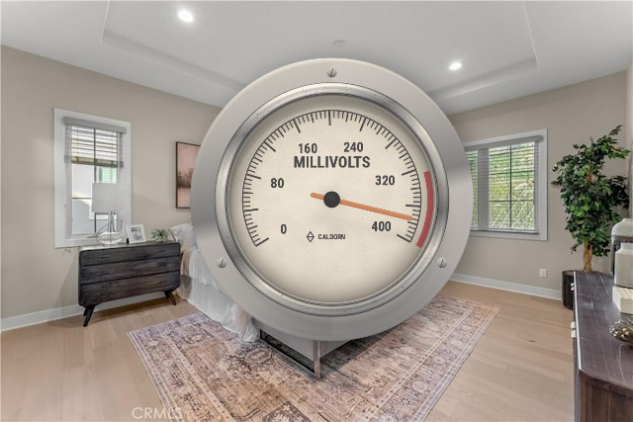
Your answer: 375 mV
